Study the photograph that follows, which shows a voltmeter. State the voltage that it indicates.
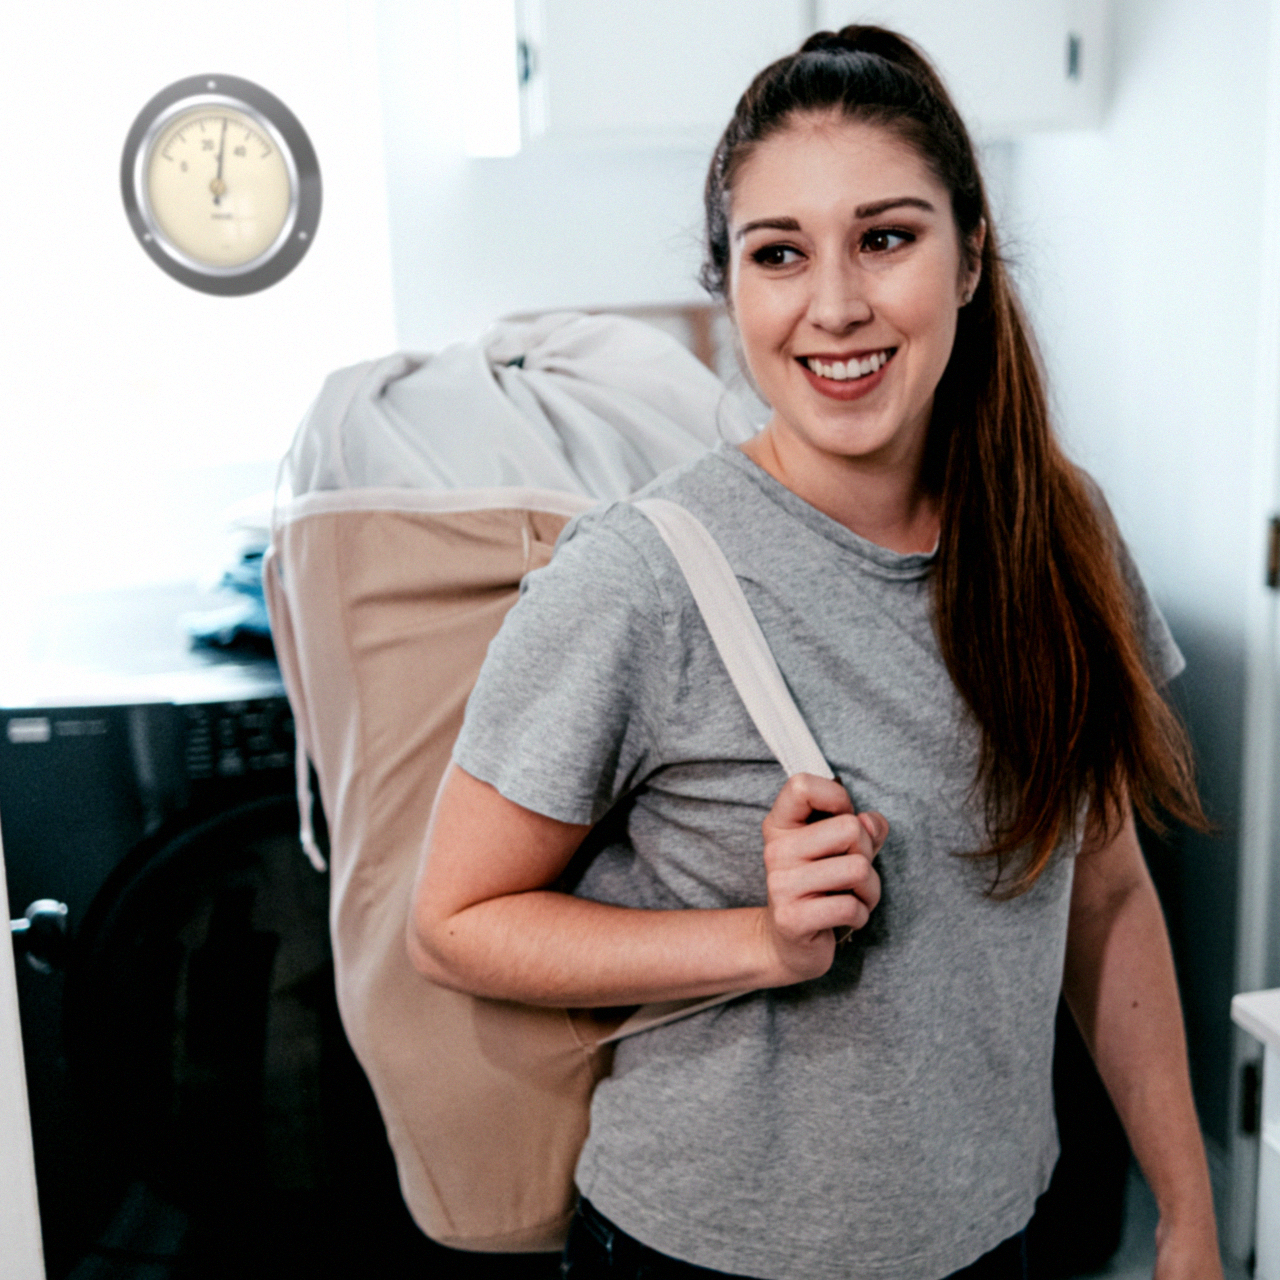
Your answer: 30 V
